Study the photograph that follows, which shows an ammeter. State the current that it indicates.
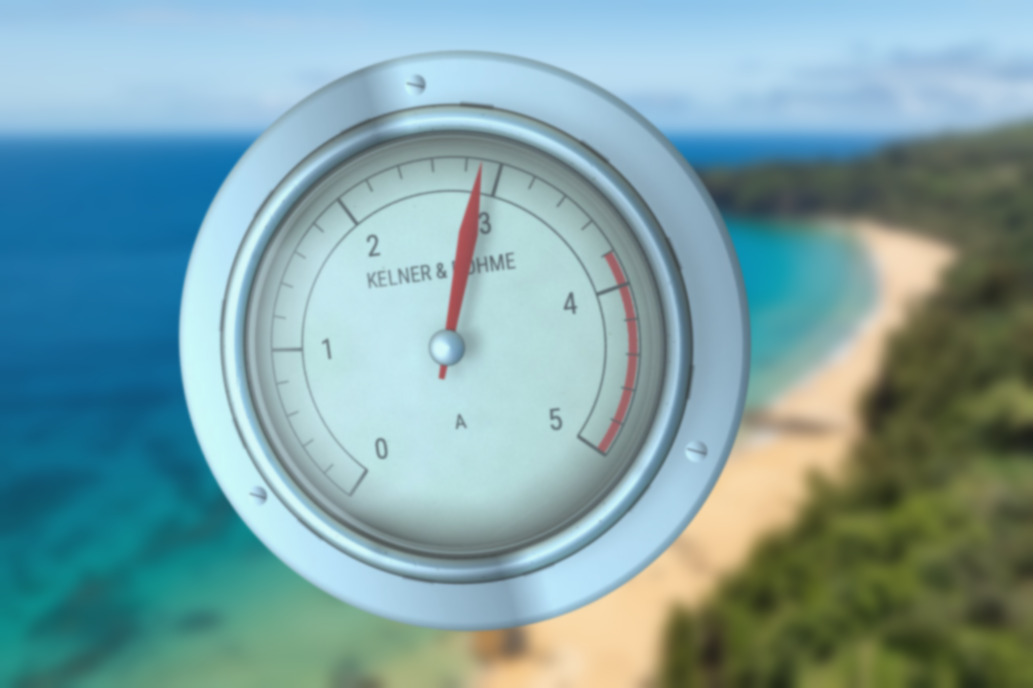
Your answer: 2.9 A
